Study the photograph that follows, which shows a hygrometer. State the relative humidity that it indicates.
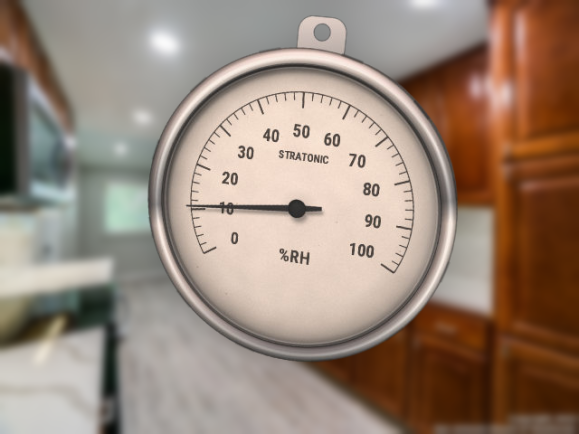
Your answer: 11 %
